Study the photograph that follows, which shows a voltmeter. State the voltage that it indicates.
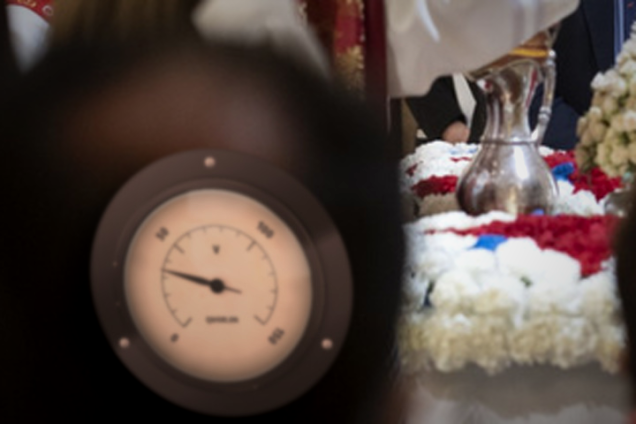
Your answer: 35 V
